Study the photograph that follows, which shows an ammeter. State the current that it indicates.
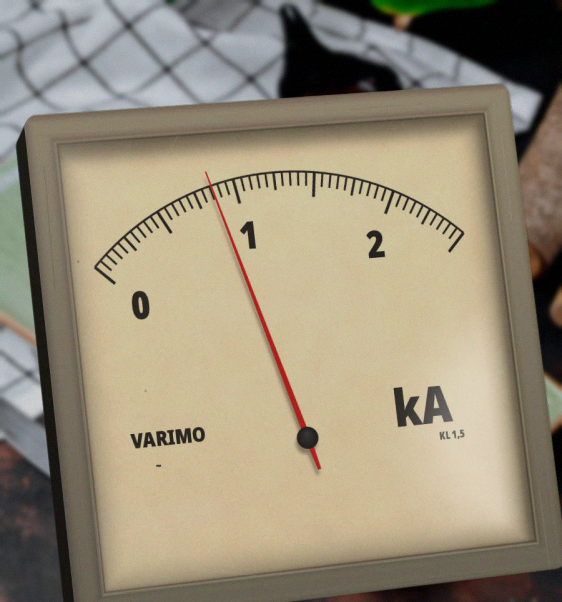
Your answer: 0.85 kA
